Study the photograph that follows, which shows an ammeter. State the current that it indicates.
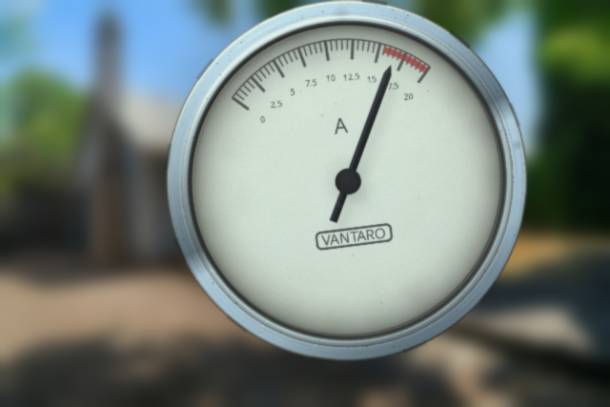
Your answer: 16.5 A
